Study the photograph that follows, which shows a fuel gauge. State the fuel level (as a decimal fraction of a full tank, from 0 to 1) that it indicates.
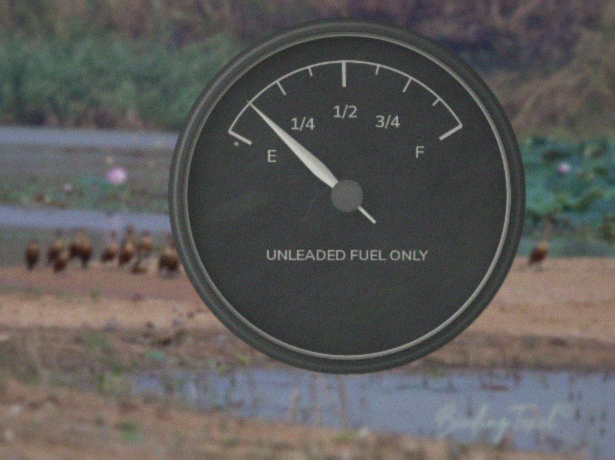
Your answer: 0.125
